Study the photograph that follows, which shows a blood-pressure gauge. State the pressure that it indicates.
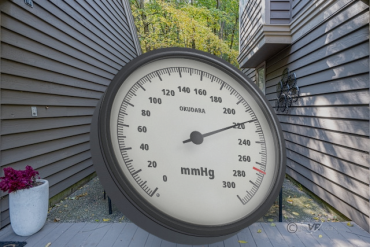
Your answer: 220 mmHg
